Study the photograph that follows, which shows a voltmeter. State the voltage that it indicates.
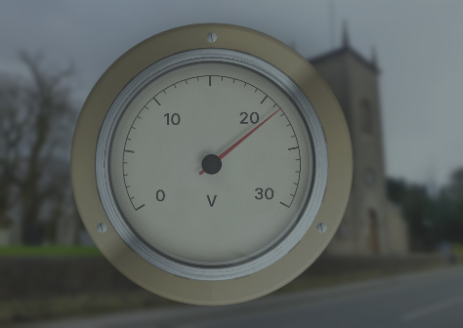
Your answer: 21.5 V
